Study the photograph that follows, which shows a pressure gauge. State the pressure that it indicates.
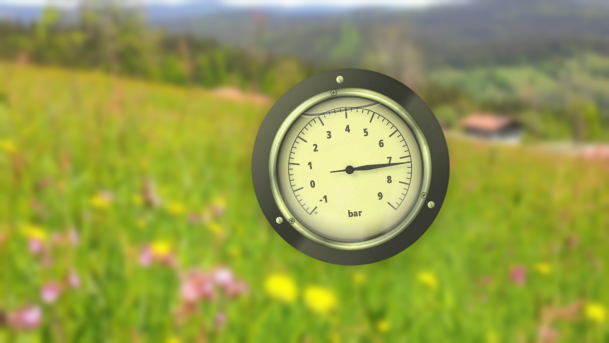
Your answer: 7.2 bar
